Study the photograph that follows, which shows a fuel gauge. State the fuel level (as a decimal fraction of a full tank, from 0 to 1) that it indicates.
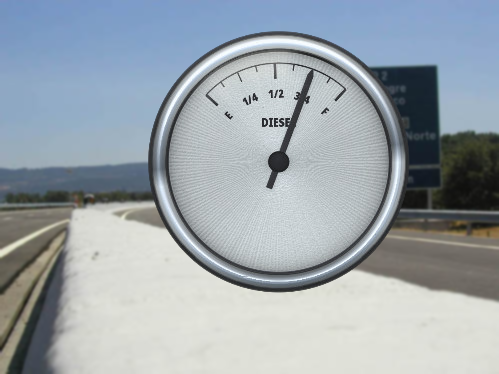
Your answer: 0.75
